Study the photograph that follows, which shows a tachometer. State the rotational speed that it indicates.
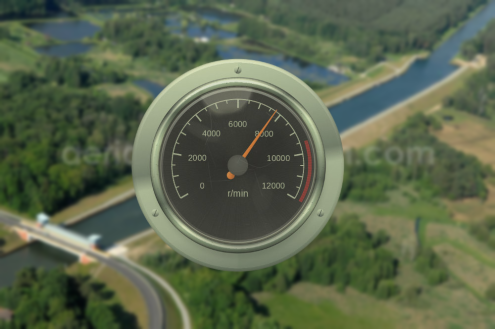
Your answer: 7750 rpm
